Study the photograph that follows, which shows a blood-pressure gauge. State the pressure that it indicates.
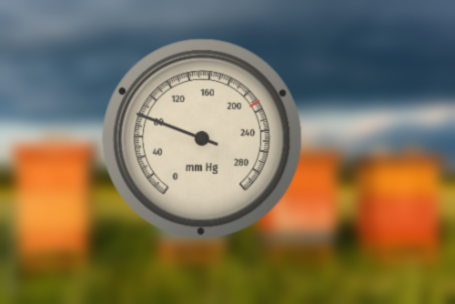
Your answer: 80 mmHg
